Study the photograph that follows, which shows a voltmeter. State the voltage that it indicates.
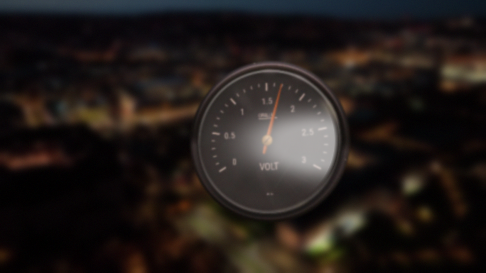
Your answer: 1.7 V
